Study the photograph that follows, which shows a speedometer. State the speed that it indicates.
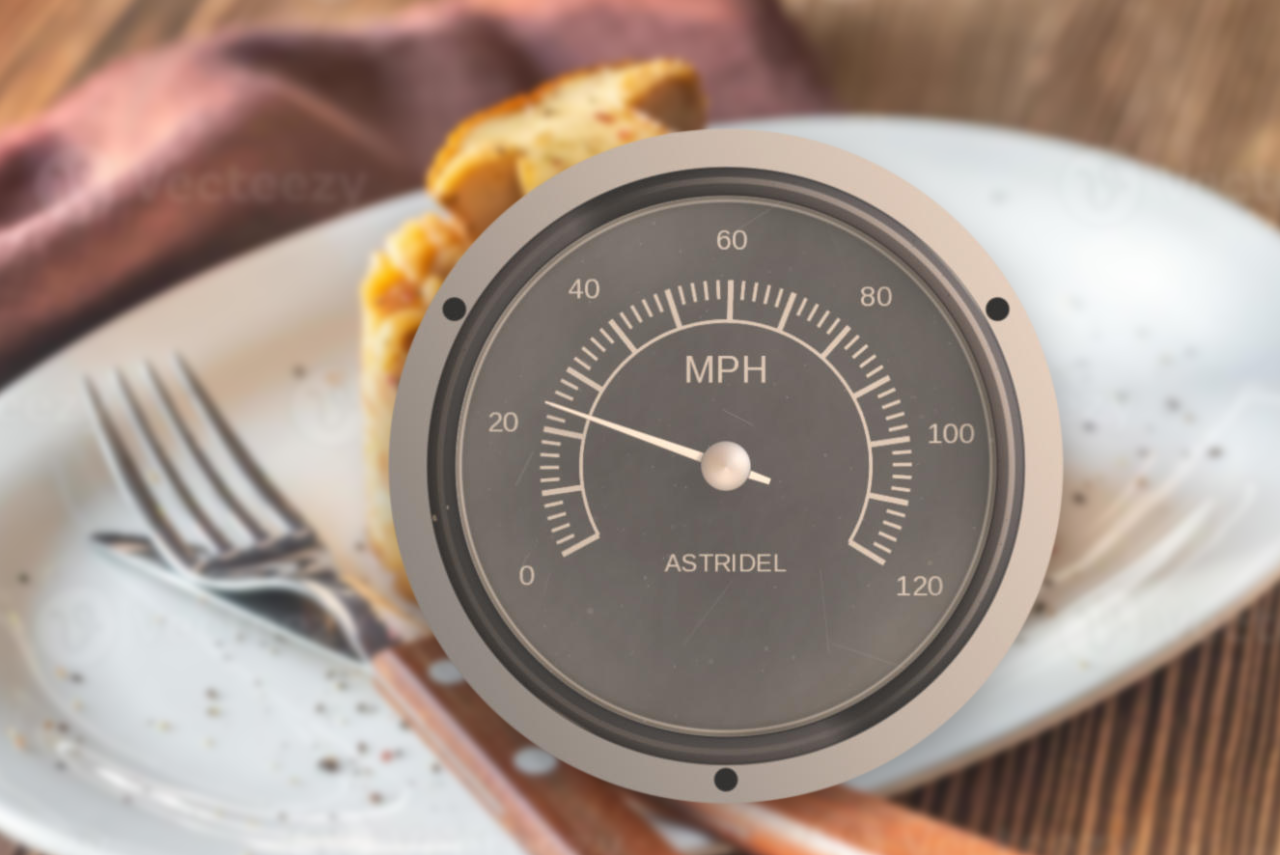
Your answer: 24 mph
